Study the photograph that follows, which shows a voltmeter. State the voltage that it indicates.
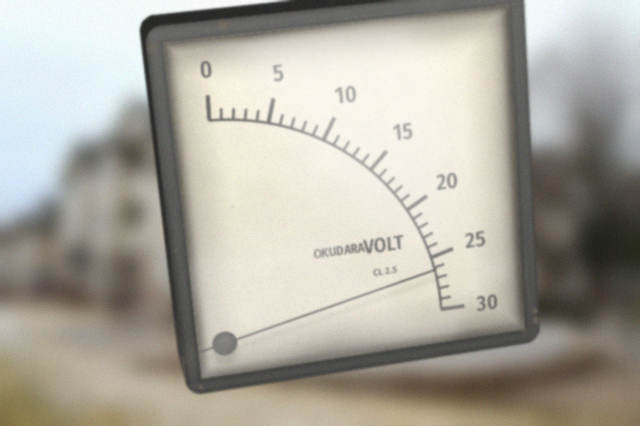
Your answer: 26 V
